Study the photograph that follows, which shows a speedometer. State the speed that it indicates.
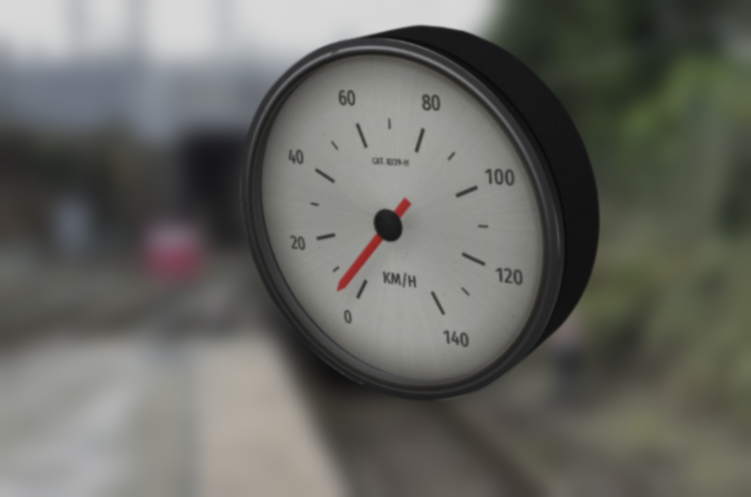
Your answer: 5 km/h
